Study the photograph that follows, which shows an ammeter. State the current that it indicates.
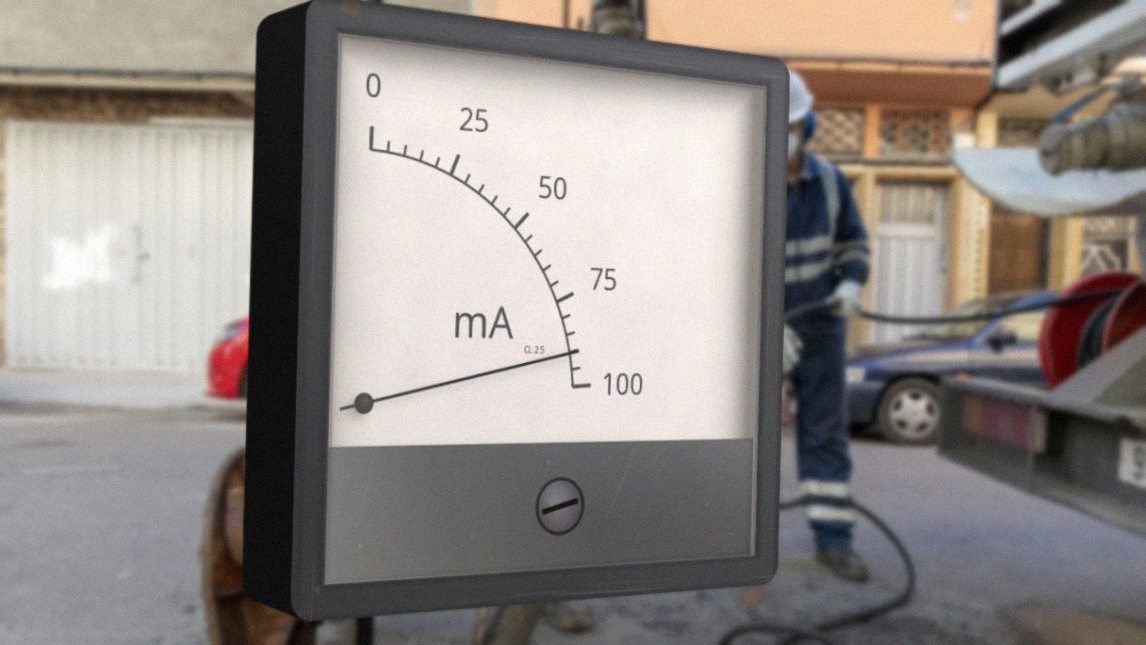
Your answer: 90 mA
